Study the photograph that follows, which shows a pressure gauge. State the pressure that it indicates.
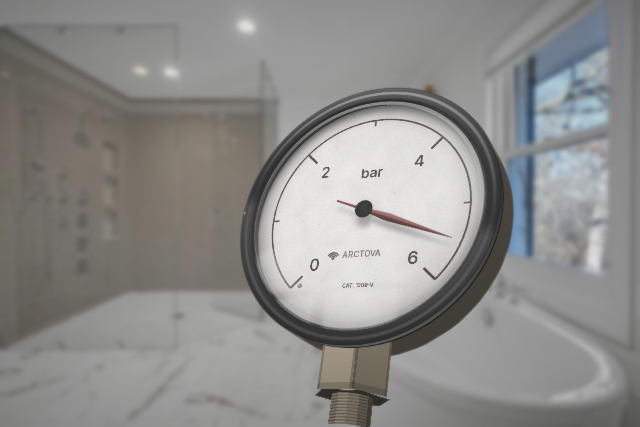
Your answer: 5.5 bar
